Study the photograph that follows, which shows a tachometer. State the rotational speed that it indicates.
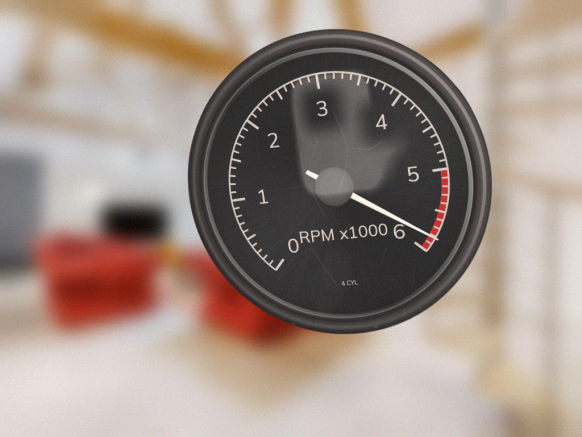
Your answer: 5800 rpm
